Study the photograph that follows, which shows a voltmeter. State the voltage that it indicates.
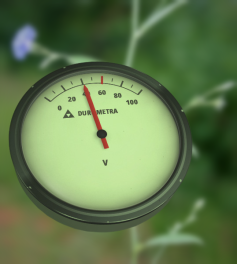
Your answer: 40 V
